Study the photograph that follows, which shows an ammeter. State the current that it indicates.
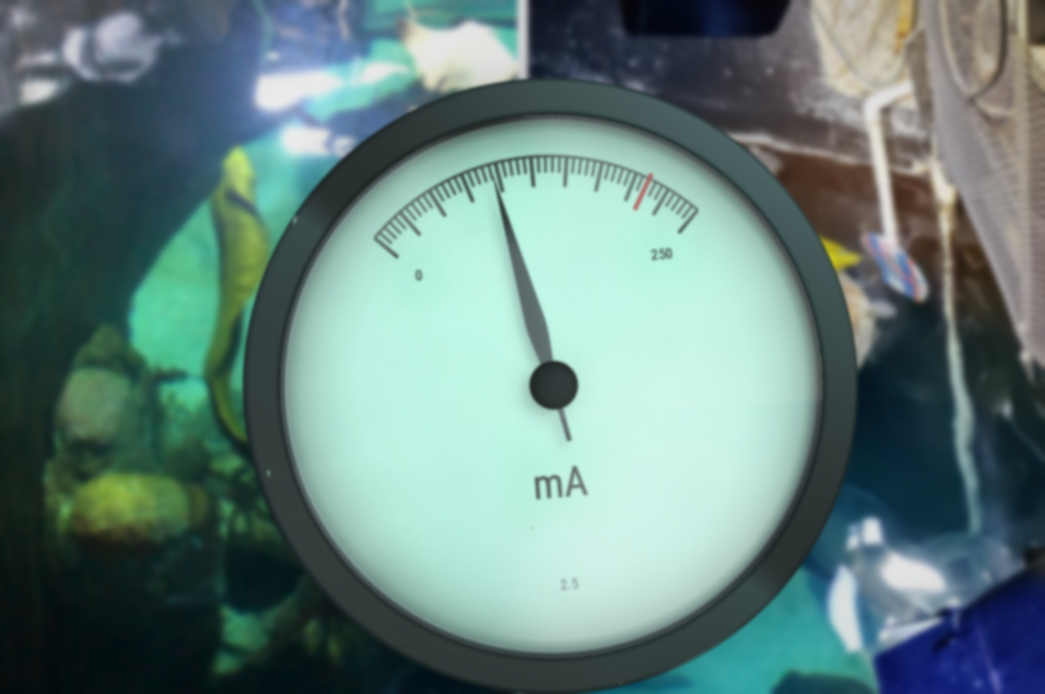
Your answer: 95 mA
